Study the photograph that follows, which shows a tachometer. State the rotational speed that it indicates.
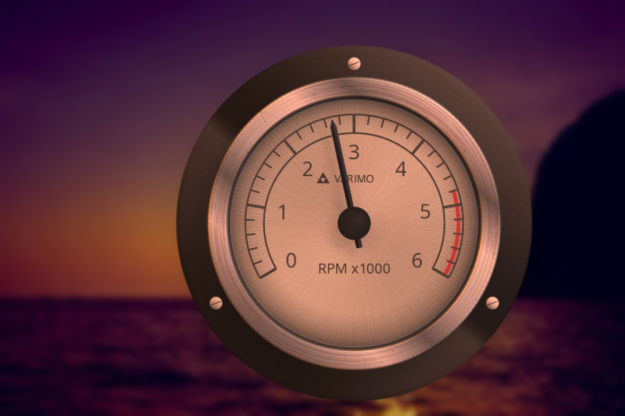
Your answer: 2700 rpm
